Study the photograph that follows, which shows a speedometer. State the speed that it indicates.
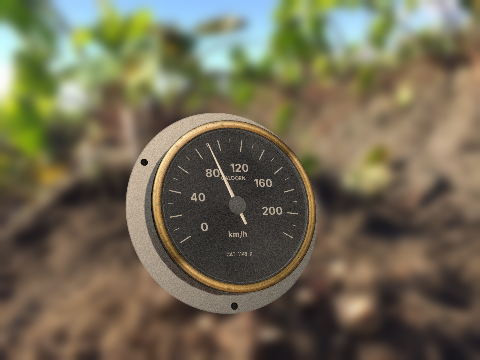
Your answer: 90 km/h
